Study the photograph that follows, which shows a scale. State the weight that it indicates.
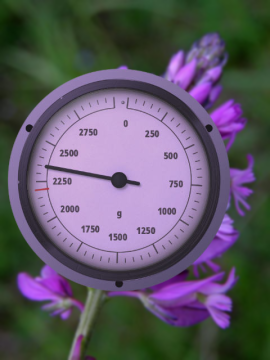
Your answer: 2350 g
